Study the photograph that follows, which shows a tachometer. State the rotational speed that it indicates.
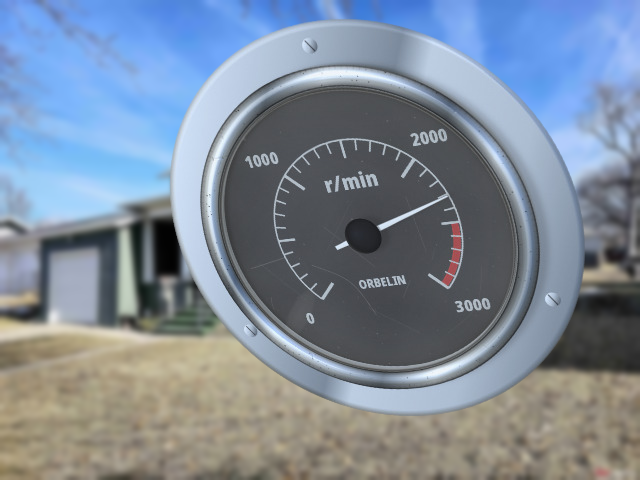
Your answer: 2300 rpm
